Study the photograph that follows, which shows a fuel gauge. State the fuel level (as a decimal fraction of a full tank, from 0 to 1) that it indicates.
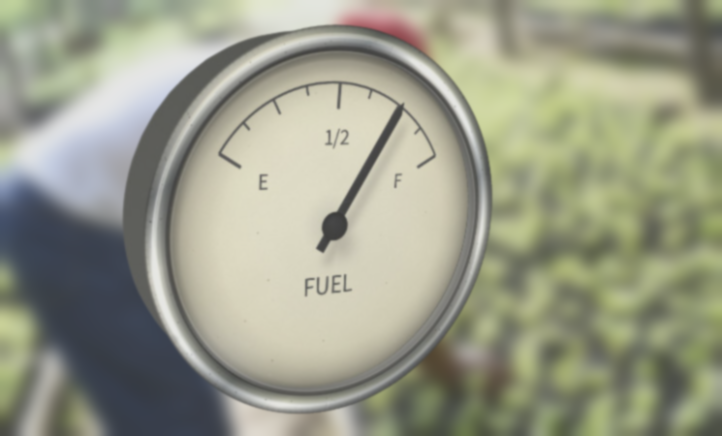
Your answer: 0.75
